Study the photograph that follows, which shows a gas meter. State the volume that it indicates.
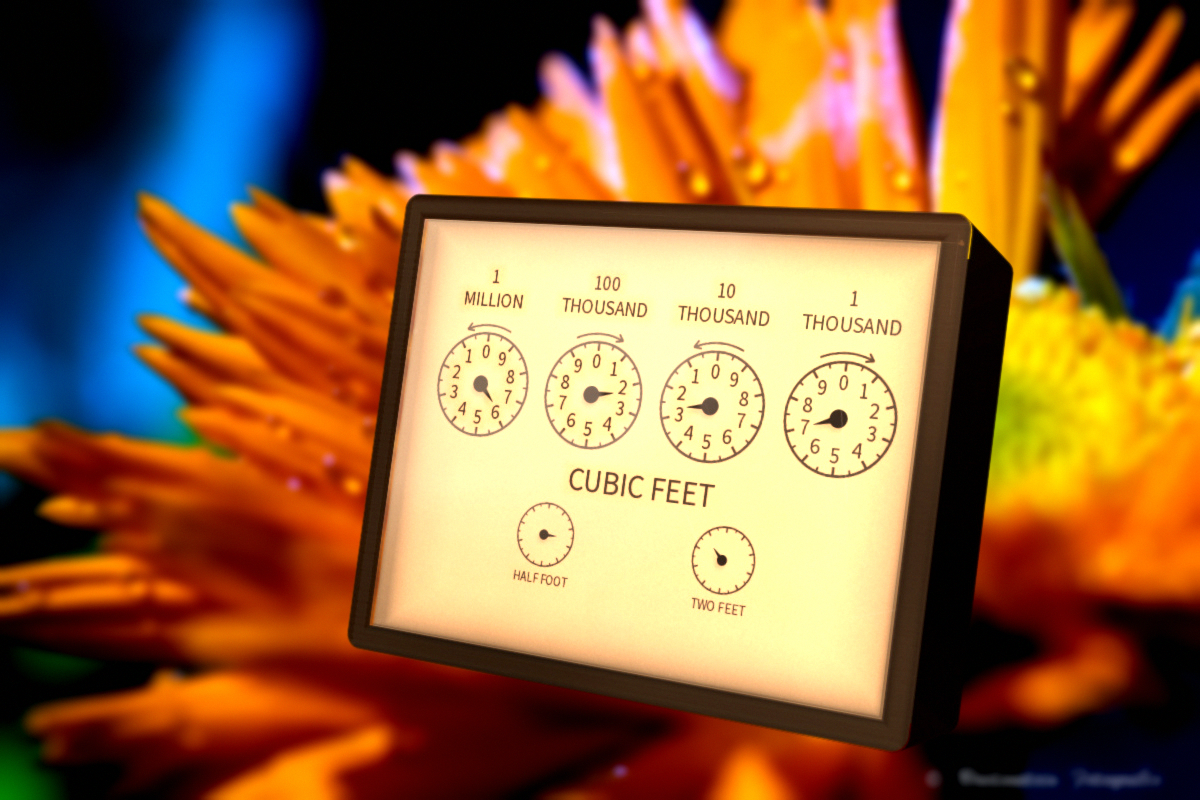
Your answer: 622700 ft³
